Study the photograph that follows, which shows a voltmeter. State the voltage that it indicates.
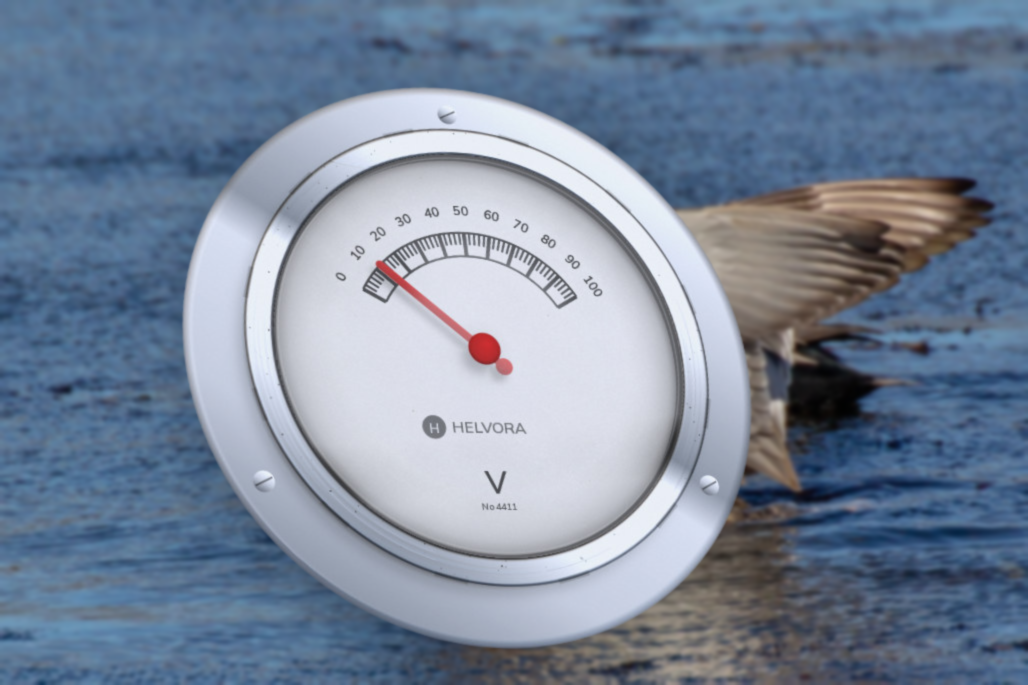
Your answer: 10 V
